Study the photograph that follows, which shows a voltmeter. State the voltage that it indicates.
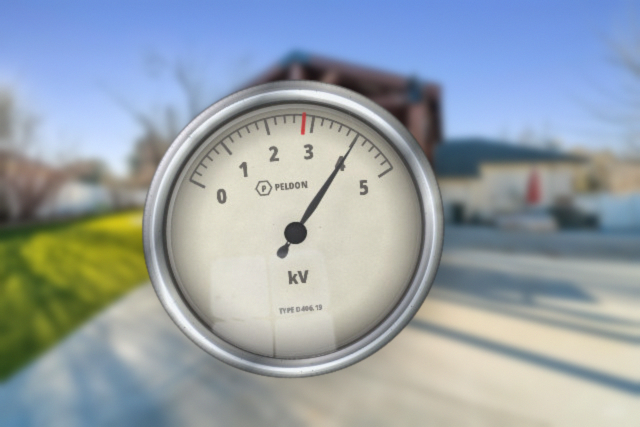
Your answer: 4 kV
